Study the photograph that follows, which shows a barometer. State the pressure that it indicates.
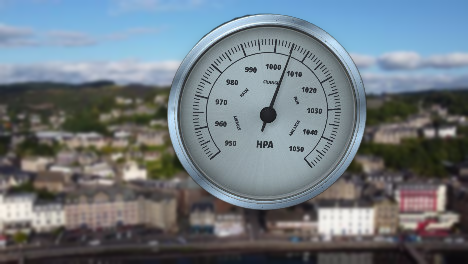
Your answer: 1005 hPa
